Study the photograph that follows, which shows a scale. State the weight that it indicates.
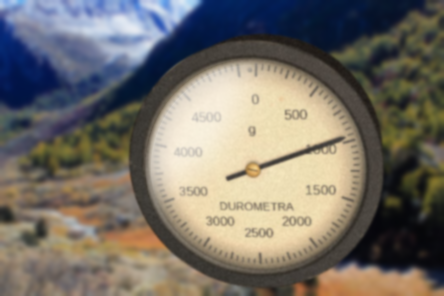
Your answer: 950 g
